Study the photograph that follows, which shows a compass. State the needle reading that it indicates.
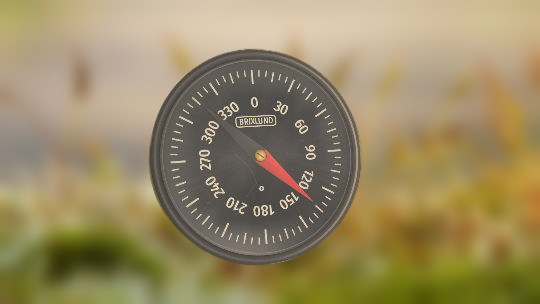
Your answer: 135 °
